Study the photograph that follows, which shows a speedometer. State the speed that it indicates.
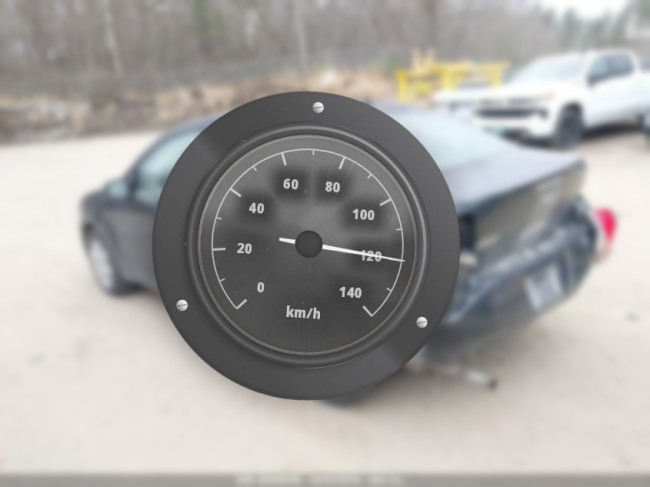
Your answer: 120 km/h
